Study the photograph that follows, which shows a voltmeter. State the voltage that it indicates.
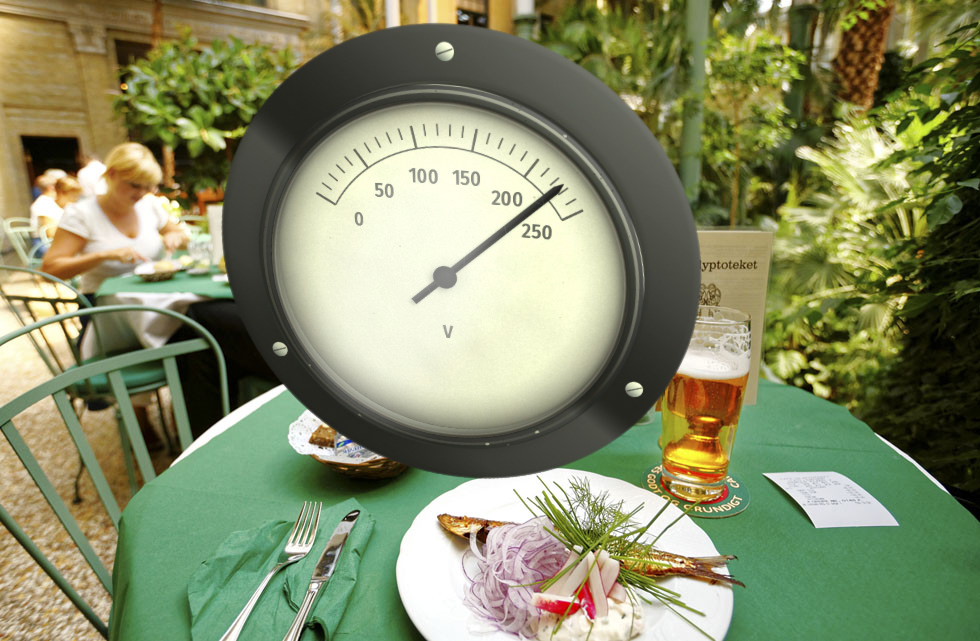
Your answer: 225 V
